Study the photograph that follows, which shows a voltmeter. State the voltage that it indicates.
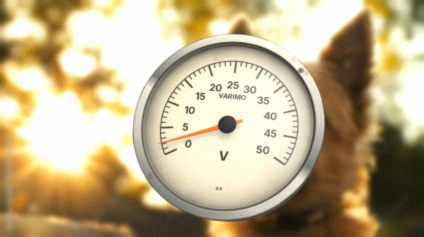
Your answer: 2 V
